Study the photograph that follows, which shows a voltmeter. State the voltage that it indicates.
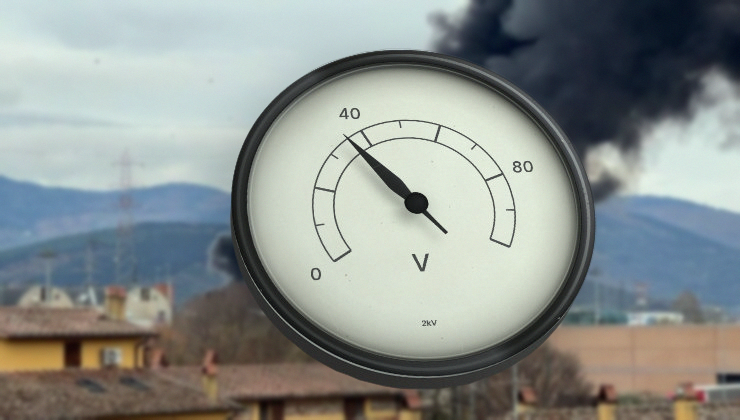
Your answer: 35 V
